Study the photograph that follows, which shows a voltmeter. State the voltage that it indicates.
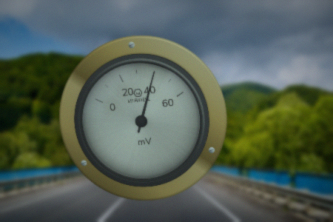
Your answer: 40 mV
